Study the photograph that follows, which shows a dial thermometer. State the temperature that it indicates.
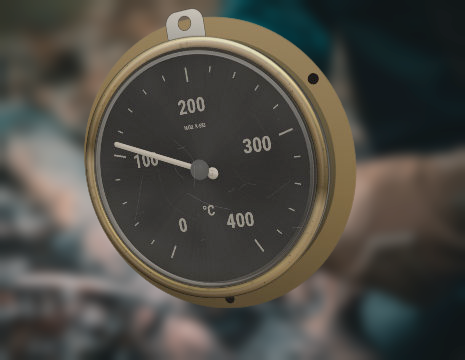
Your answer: 110 °C
